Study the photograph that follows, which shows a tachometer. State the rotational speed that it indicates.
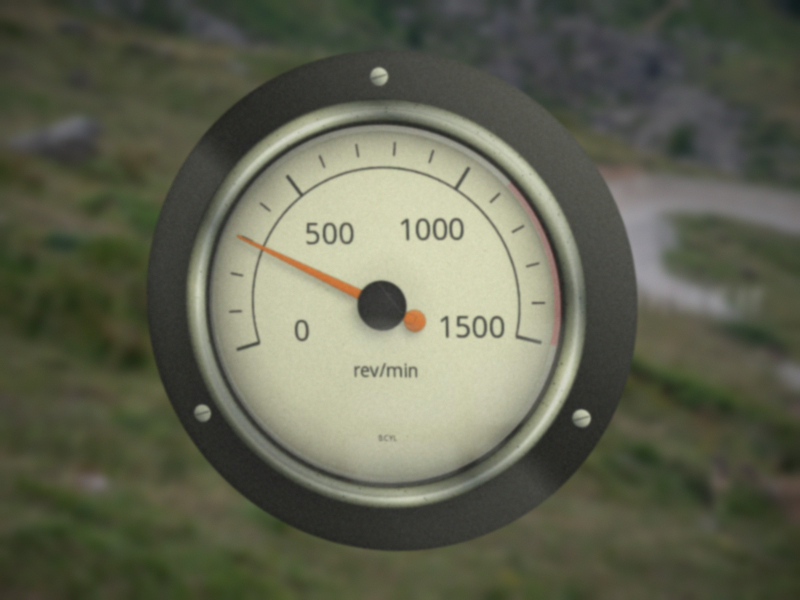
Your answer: 300 rpm
